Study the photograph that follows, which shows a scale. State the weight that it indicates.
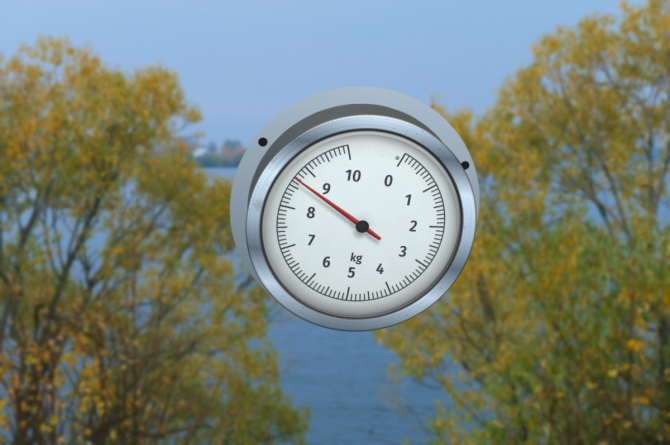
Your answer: 8.7 kg
